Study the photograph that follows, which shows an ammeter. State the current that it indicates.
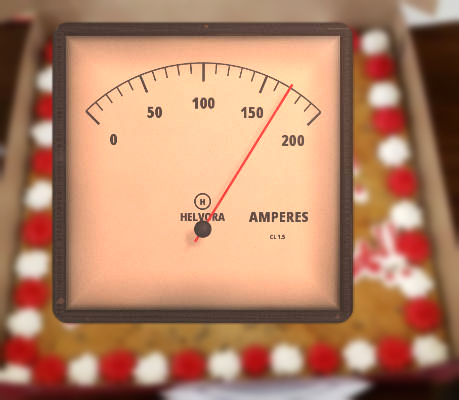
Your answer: 170 A
